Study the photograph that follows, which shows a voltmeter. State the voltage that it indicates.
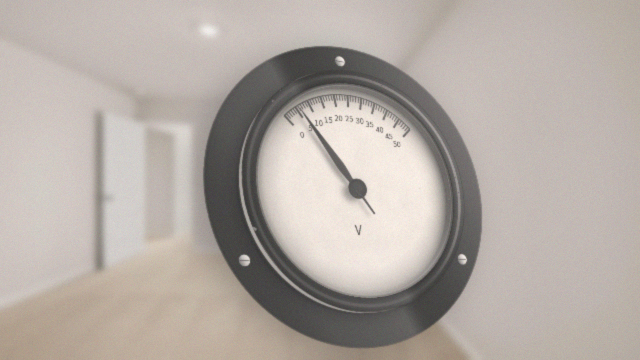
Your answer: 5 V
